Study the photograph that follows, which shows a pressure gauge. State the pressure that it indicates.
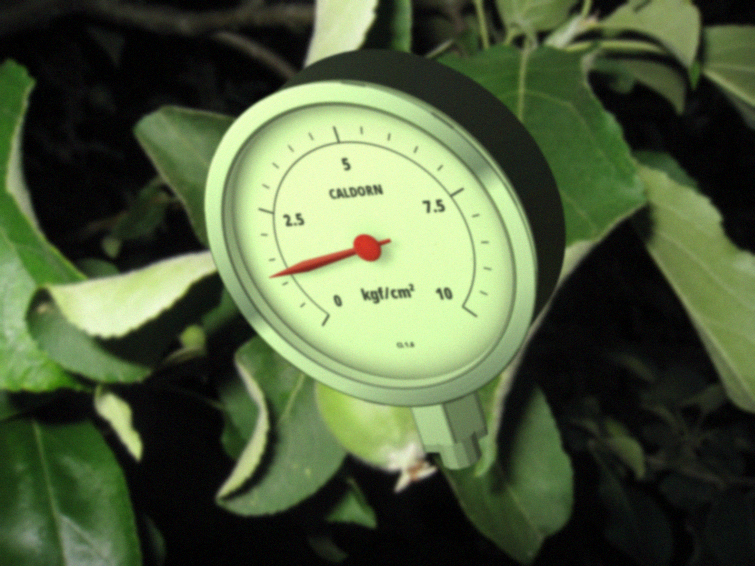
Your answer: 1.25 kg/cm²
